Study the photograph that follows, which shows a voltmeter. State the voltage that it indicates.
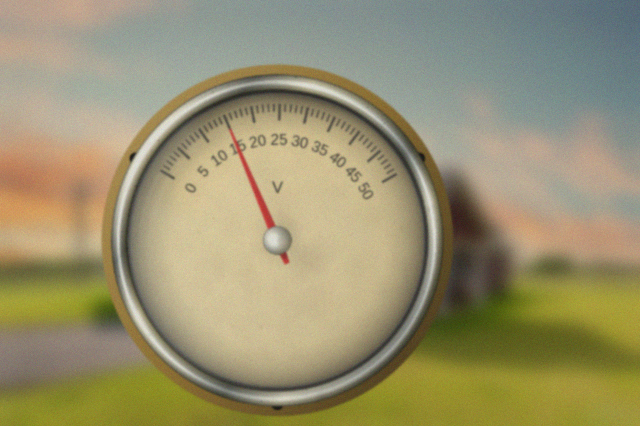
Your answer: 15 V
